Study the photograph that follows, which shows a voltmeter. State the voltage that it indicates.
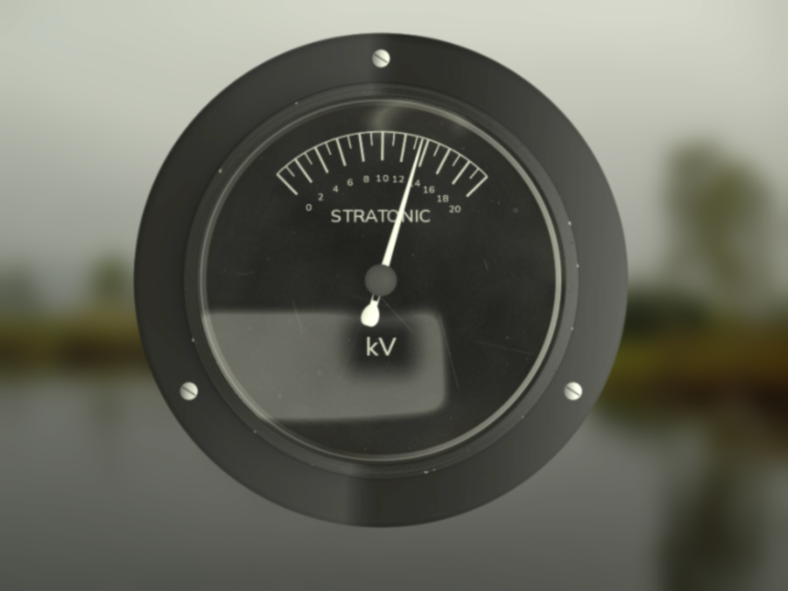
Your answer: 13.5 kV
